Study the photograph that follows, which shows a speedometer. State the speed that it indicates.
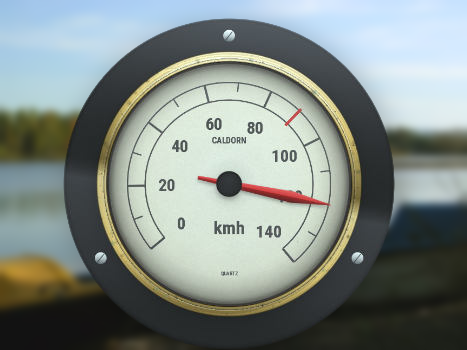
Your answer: 120 km/h
